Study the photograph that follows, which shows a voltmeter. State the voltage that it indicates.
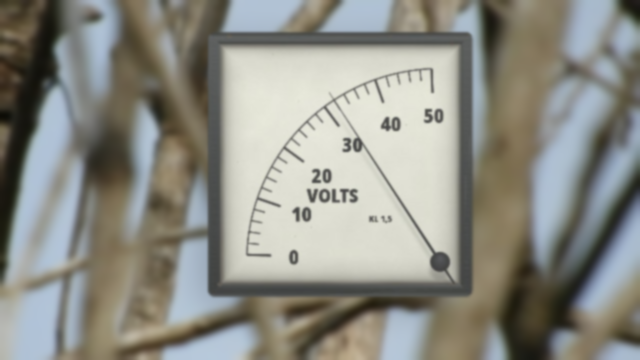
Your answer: 32 V
